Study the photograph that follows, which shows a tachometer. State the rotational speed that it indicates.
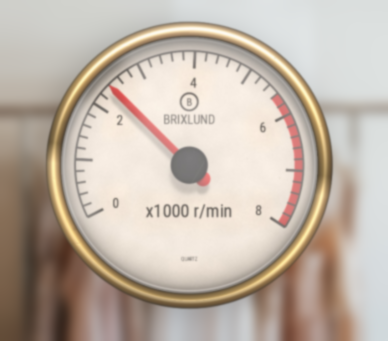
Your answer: 2400 rpm
